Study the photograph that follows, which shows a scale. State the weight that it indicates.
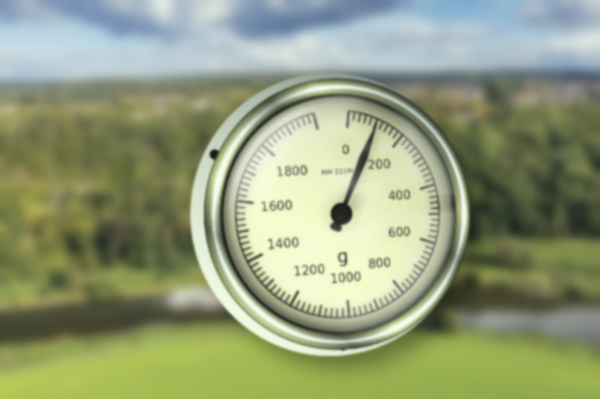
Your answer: 100 g
